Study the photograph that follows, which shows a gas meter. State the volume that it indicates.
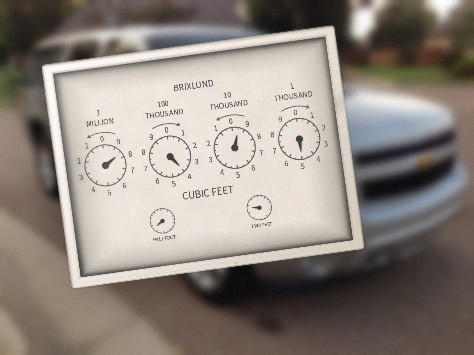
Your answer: 839500 ft³
